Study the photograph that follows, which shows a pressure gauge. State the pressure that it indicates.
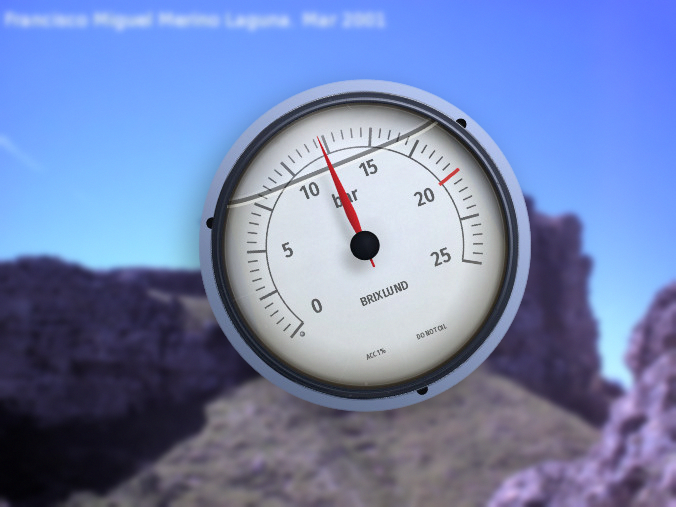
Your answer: 12.25 bar
